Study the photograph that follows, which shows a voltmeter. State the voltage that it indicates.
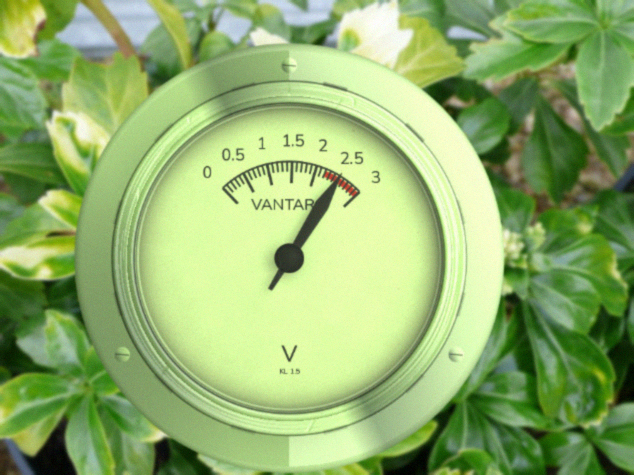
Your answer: 2.5 V
